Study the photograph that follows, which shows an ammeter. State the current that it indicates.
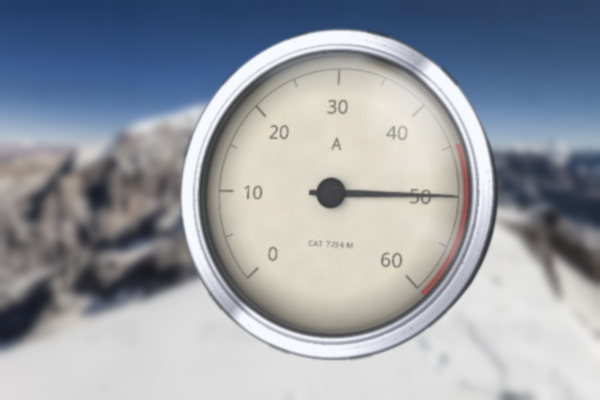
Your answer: 50 A
